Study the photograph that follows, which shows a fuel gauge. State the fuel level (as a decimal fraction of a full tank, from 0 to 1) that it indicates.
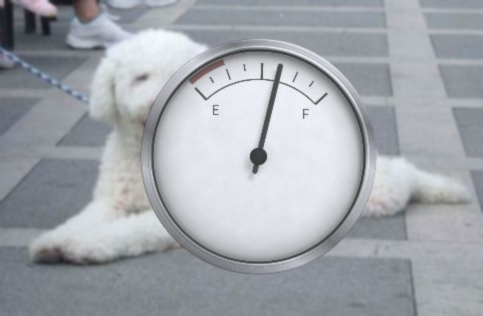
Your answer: 0.625
